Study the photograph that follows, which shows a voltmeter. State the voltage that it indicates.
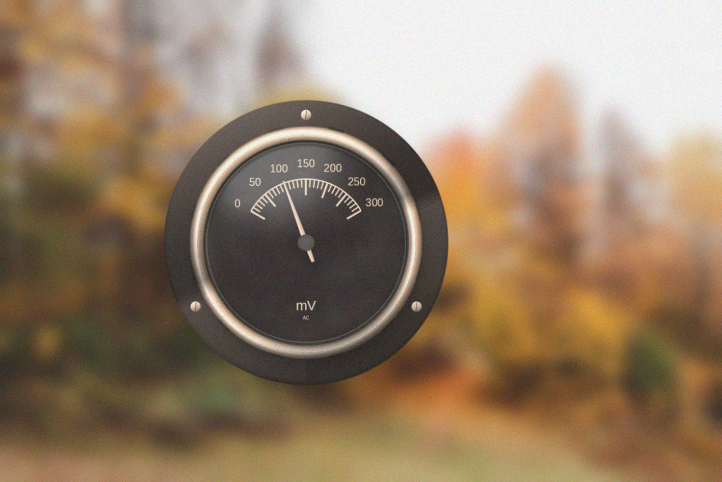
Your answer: 100 mV
